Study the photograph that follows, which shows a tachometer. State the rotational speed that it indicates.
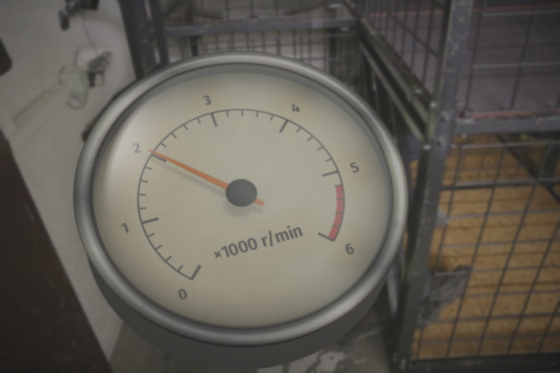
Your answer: 2000 rpm
